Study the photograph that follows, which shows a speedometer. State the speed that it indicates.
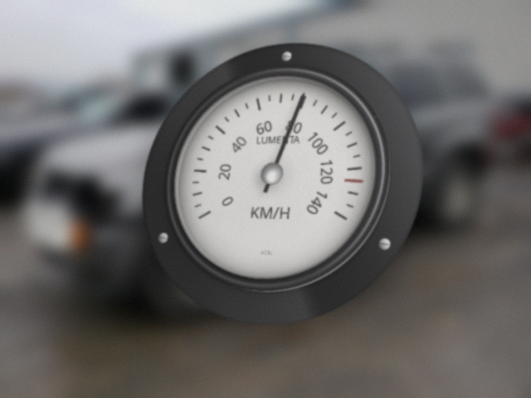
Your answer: 80 km/h
